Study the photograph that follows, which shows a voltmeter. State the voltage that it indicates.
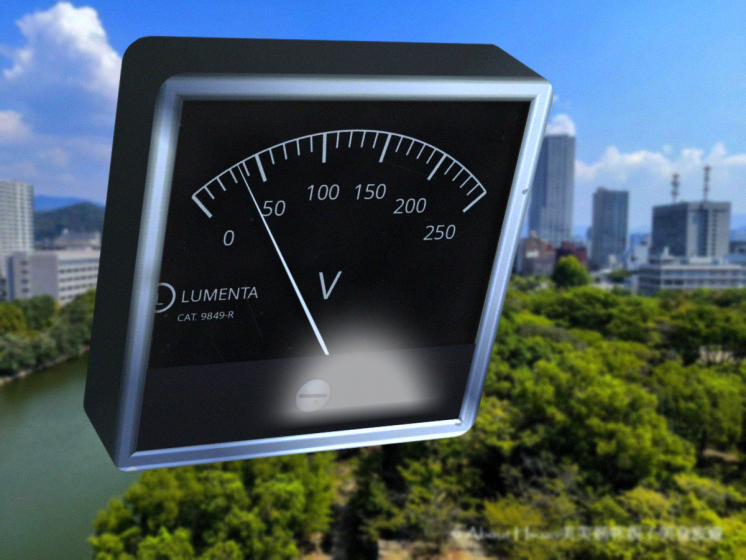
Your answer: 35 V
